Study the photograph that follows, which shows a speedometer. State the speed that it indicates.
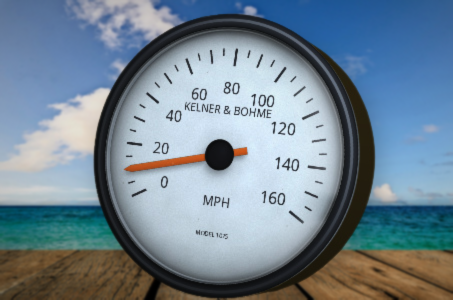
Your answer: 10 mph
